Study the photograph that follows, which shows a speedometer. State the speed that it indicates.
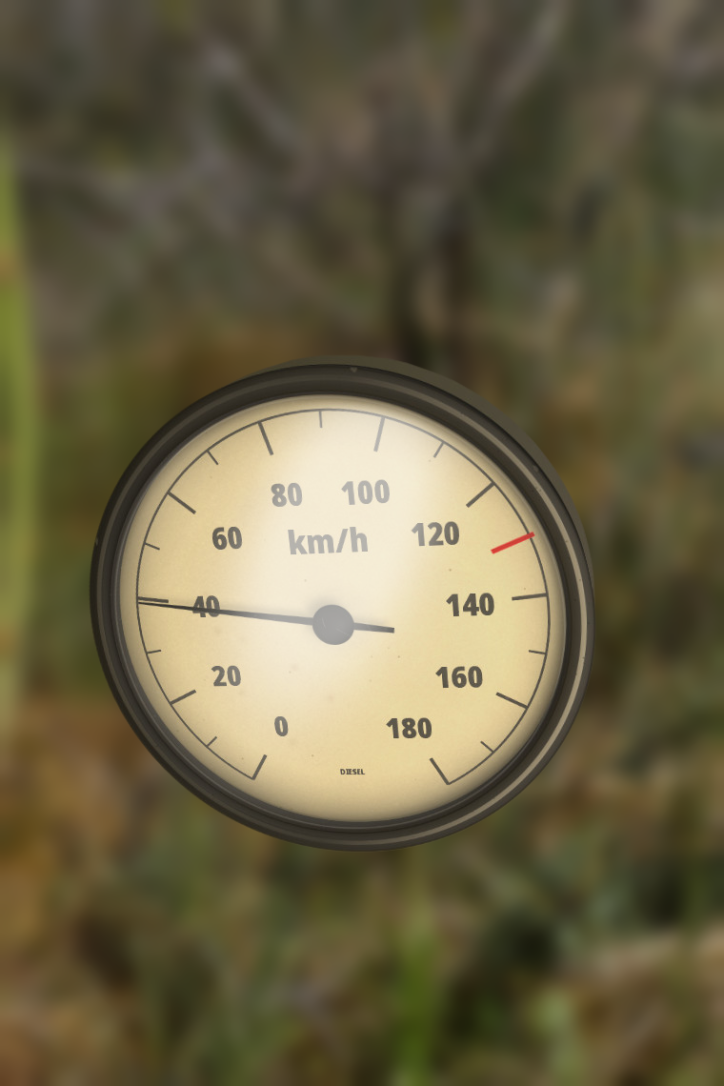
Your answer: 40 km/h
